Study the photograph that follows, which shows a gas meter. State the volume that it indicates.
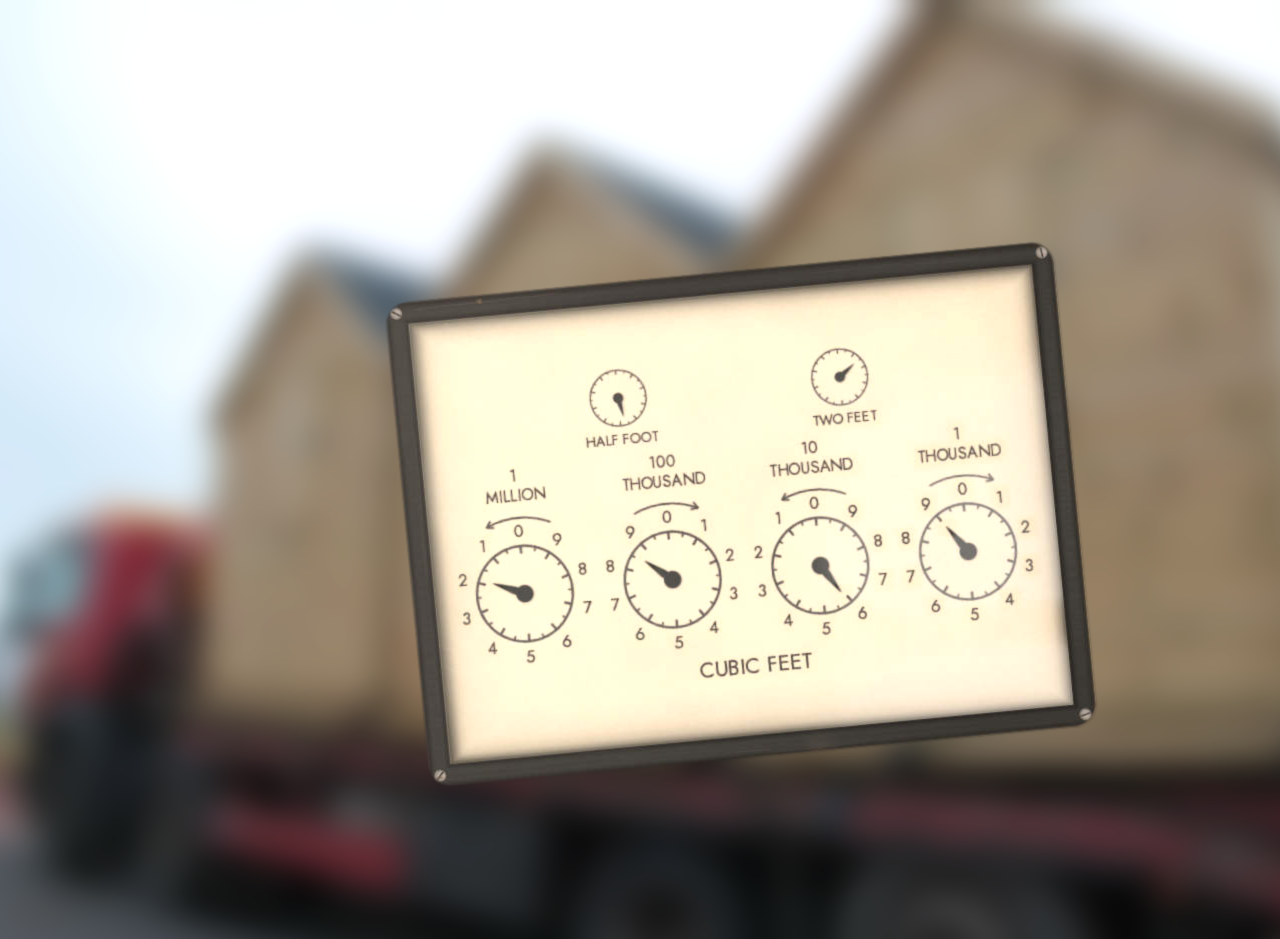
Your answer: 185900 ft³
